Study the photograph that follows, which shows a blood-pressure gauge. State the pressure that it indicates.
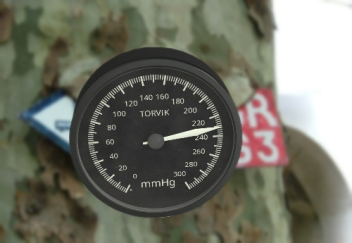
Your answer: 230 mmHg
